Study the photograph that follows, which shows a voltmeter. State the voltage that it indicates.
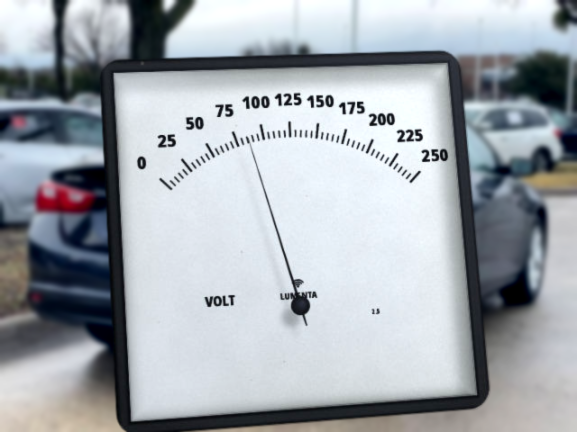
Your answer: 85 V
